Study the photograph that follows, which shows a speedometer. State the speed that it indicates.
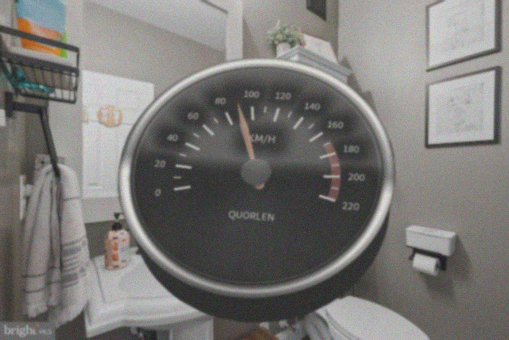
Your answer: 90 km/h
